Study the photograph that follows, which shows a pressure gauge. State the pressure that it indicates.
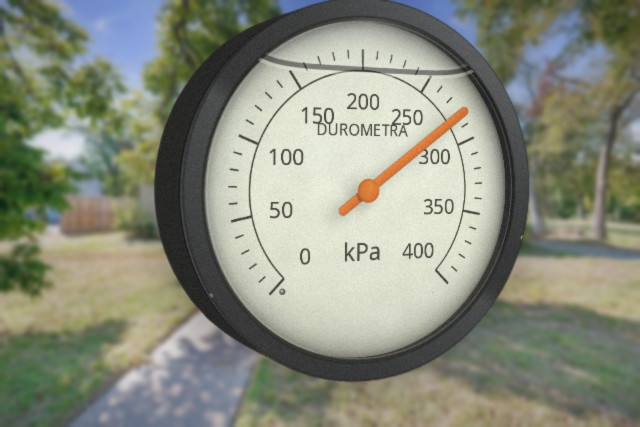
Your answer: 280 kPa
